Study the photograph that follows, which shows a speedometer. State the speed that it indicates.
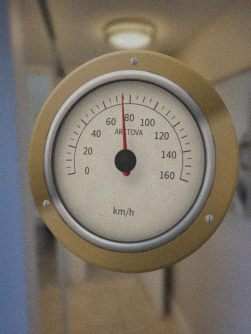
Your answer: 75 km/h
